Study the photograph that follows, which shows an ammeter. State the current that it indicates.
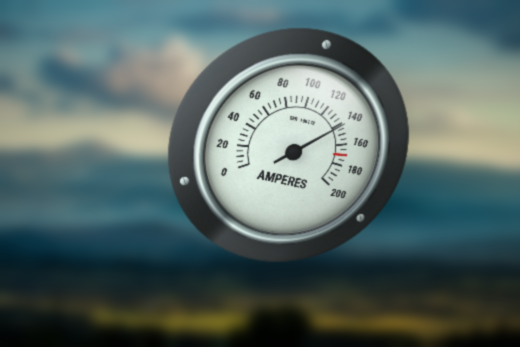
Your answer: 140 A
